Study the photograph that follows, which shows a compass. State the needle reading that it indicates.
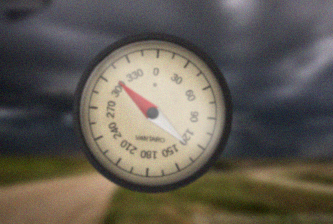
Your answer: 307.5 °
